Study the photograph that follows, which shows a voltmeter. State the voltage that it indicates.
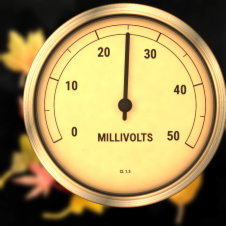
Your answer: 25 mV
